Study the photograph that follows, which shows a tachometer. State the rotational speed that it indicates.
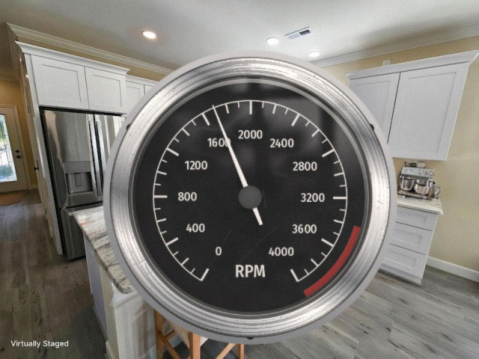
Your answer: 1700 rpm
